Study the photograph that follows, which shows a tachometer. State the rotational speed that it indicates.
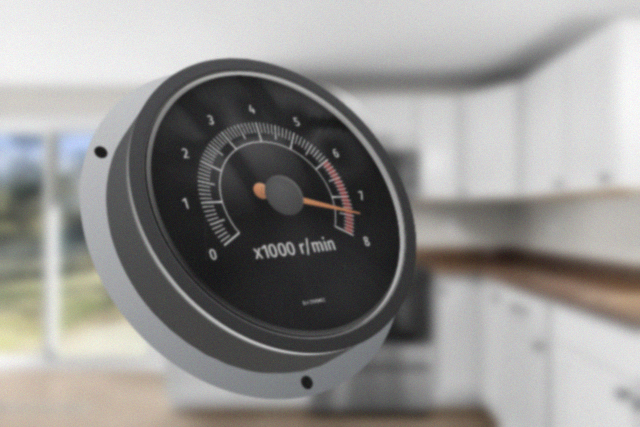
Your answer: 7500 rpm
